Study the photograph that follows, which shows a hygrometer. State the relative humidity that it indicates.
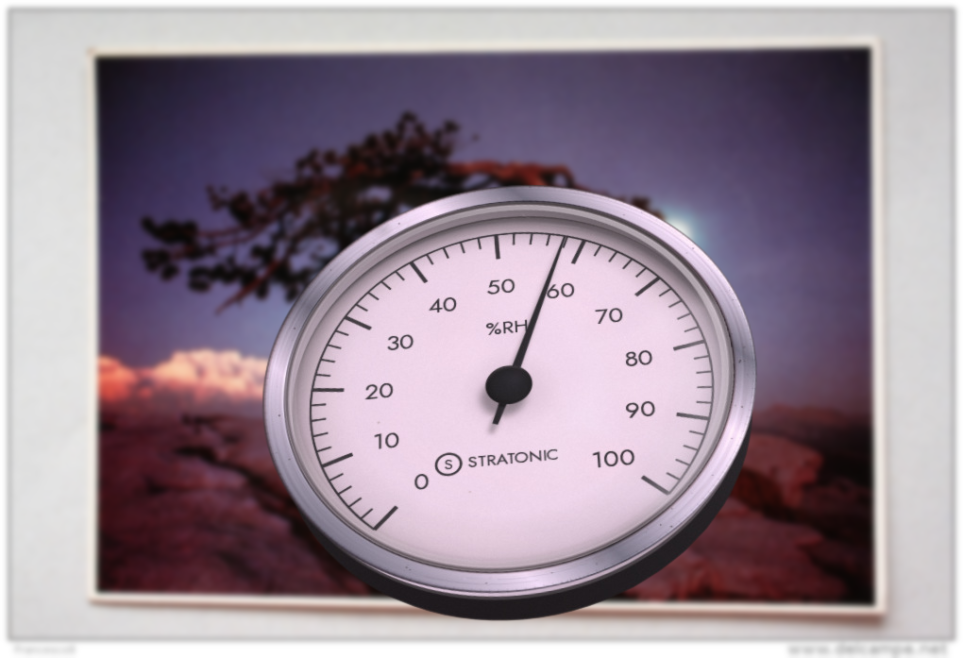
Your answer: 58 %
